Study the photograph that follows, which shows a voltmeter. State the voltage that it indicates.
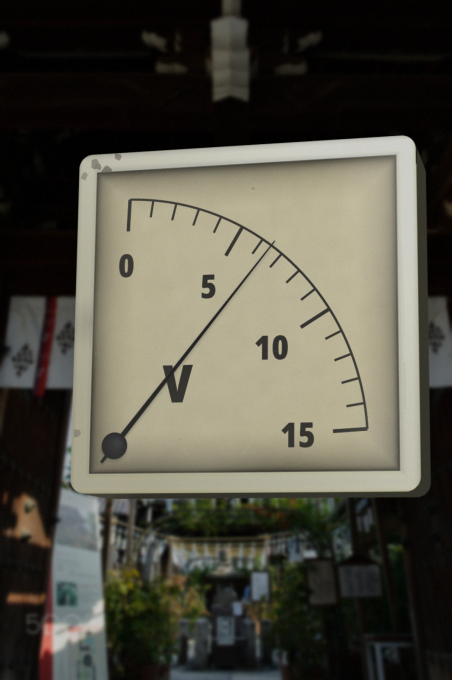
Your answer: 6.5 V
